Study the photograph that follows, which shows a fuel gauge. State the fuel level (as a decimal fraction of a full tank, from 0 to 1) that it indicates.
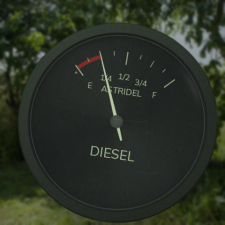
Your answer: 0.25
